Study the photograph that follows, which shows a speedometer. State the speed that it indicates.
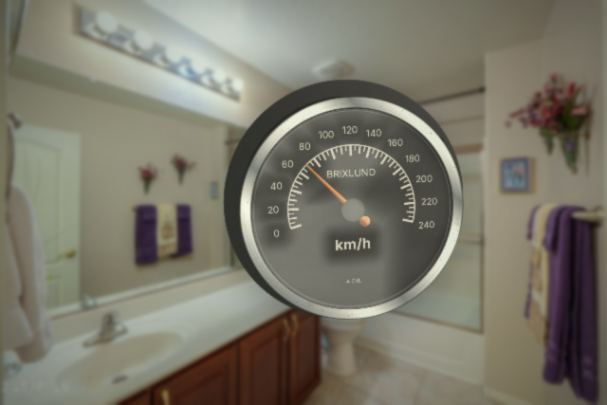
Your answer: 70 km/h
